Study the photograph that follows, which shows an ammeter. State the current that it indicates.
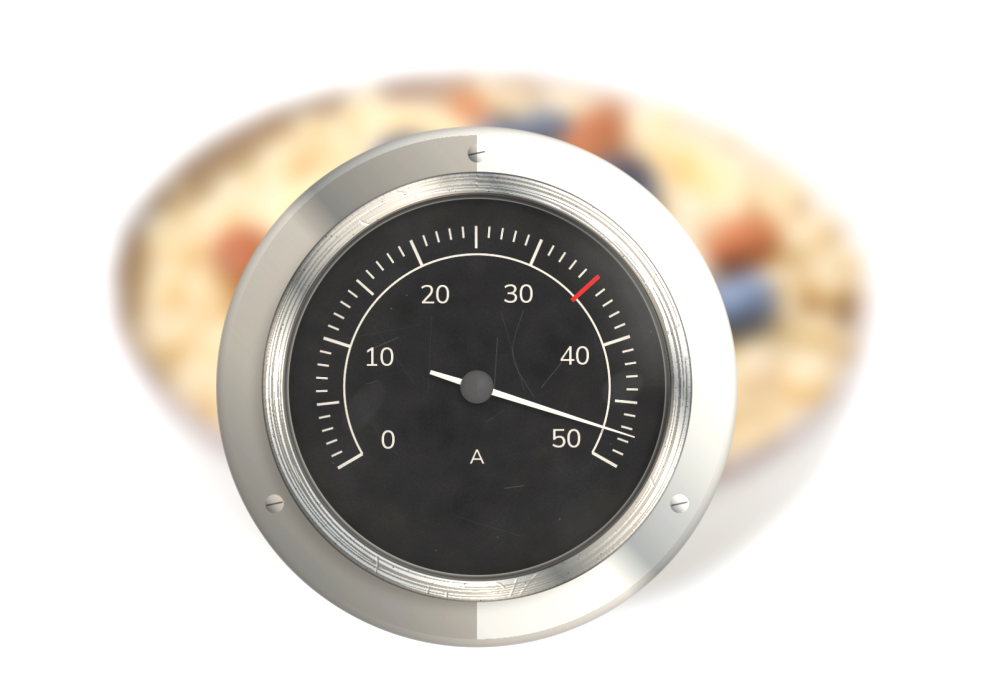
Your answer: 47.5 A
